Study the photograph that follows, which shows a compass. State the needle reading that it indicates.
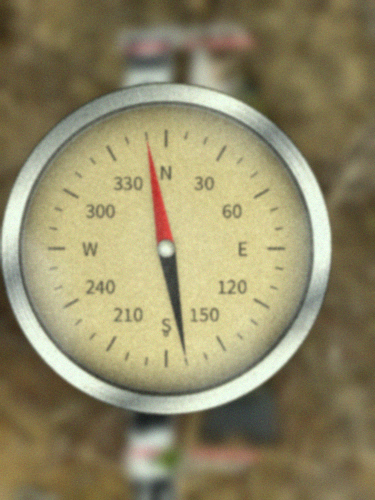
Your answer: 350 °
